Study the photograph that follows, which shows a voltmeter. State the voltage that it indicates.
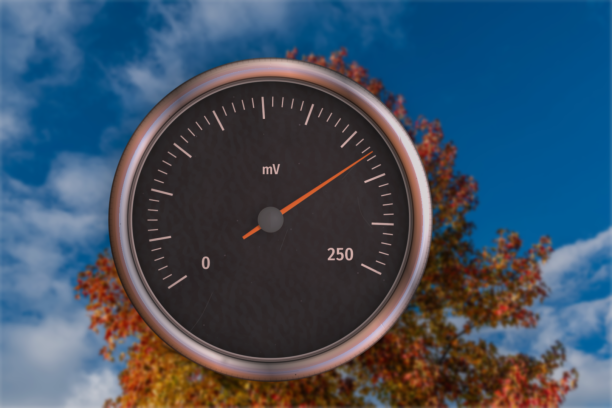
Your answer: 187.5 mV
